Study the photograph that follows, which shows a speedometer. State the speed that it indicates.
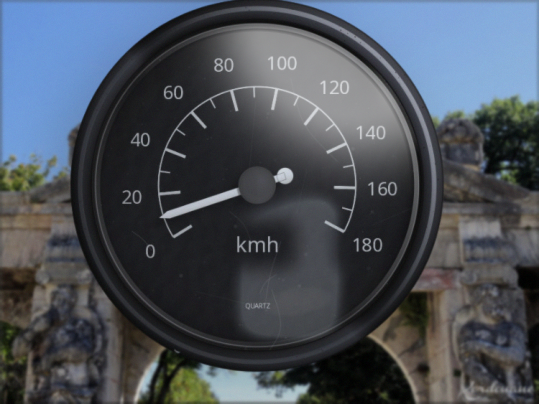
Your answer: 10 km/h
